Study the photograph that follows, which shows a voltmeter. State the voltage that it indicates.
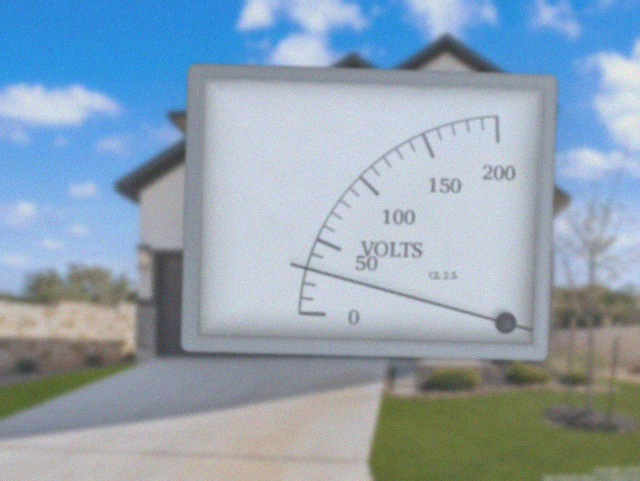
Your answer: 30 V
